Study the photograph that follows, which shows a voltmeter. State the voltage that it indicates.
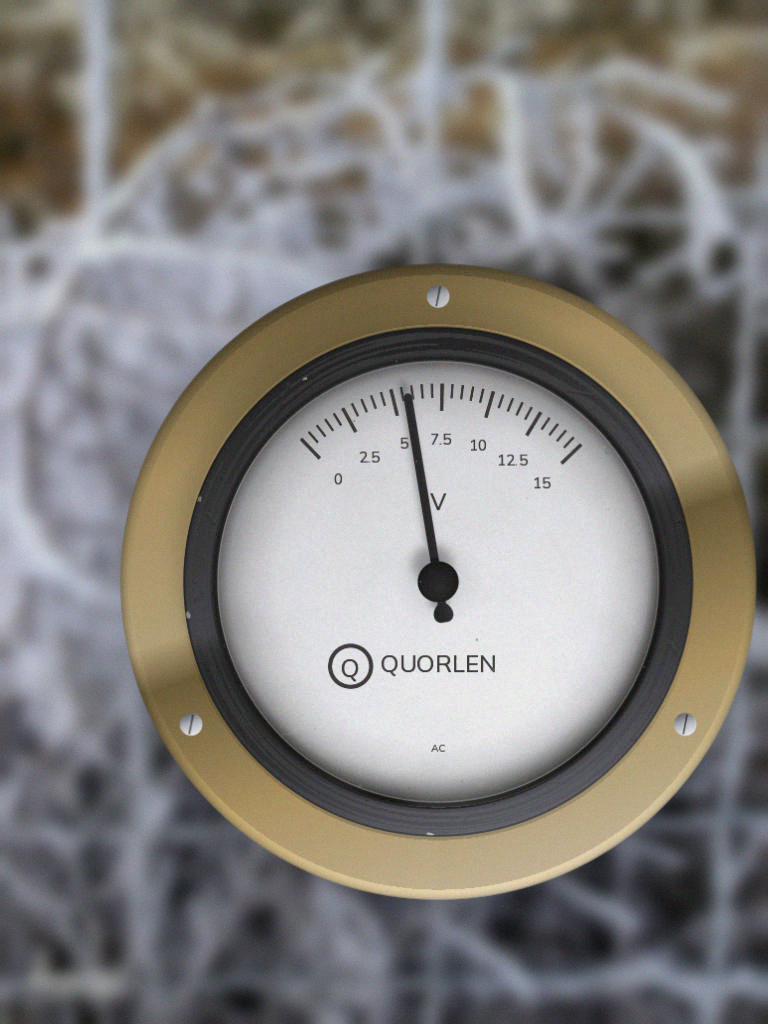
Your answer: 5.75 V
